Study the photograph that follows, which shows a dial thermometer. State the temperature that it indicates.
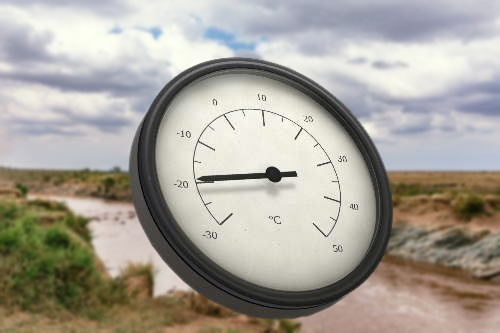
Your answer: -20 °C
